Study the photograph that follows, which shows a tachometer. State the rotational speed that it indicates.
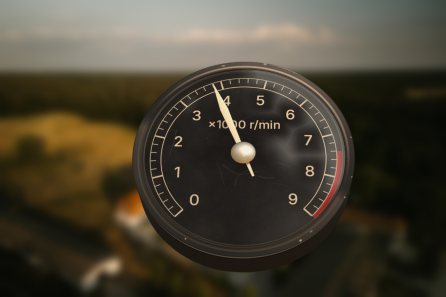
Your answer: 3800 rpm
